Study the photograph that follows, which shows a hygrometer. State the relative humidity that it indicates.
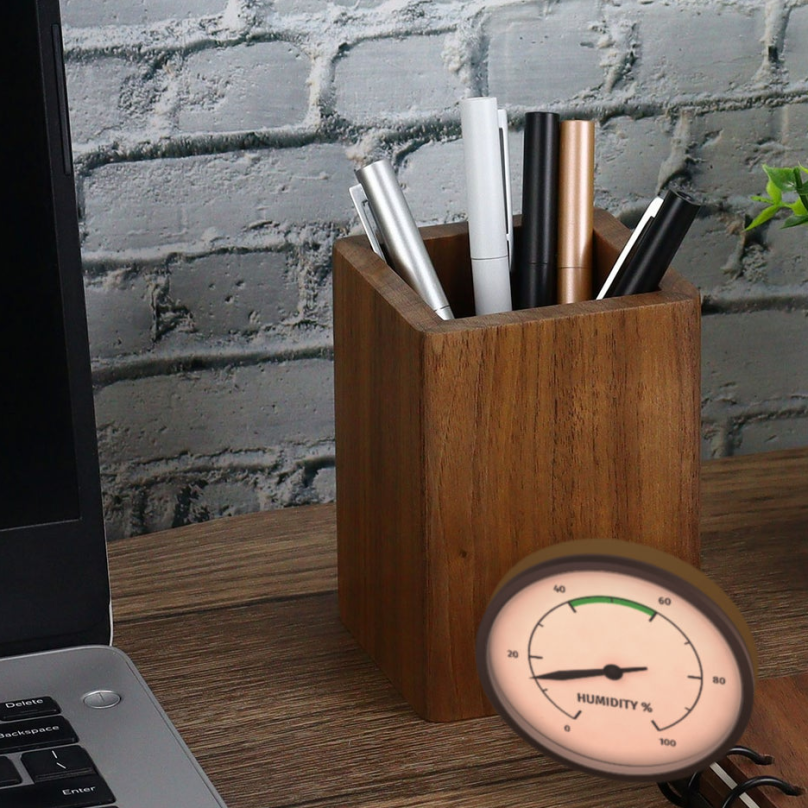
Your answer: 15 %
